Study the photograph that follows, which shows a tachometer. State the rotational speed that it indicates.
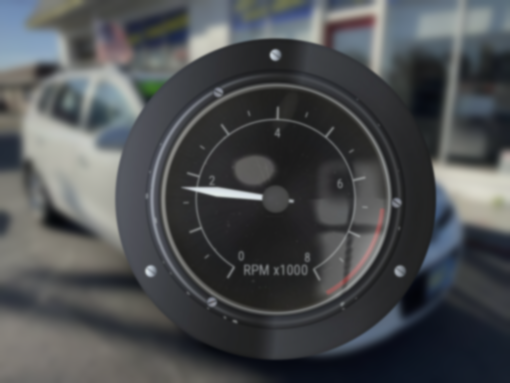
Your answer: 1750 rpm
